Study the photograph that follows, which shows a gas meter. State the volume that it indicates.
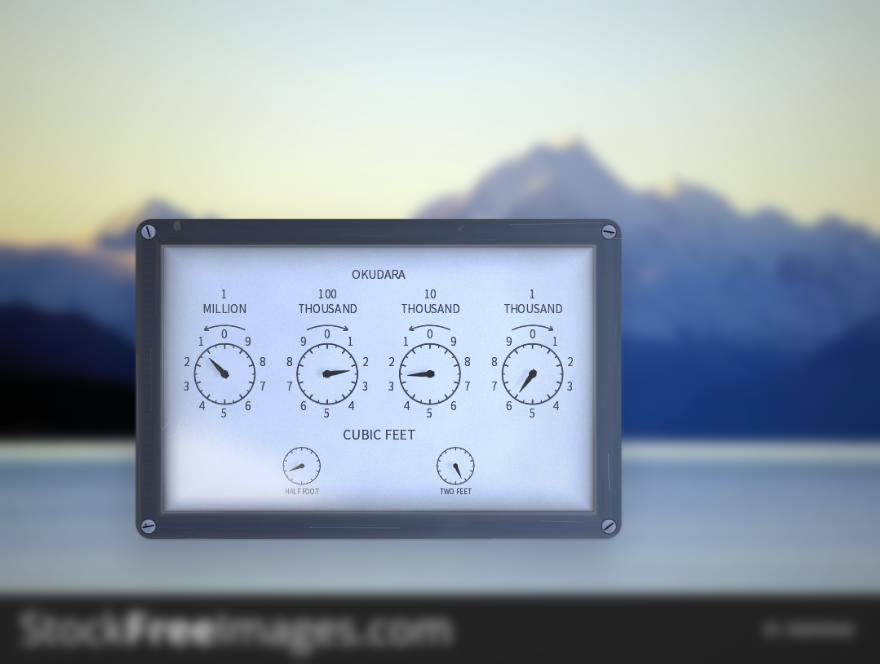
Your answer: 122600 ft³
